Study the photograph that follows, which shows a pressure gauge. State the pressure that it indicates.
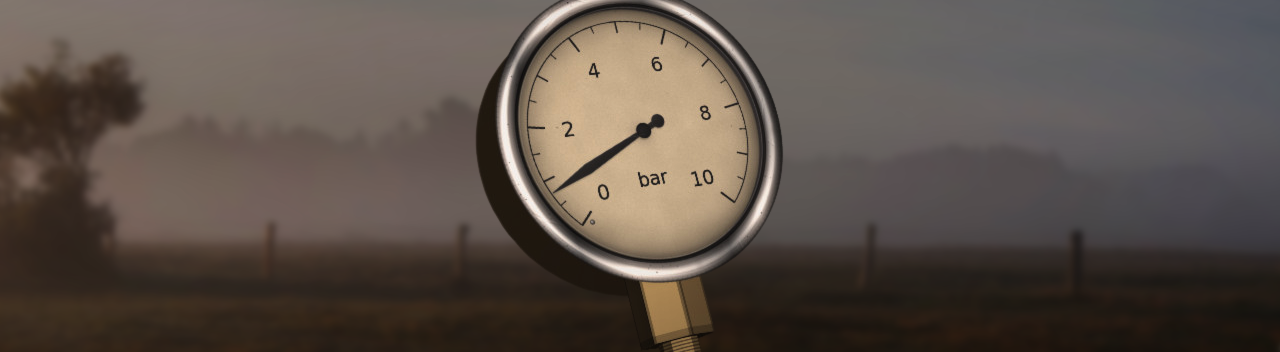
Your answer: 0.75 bar
